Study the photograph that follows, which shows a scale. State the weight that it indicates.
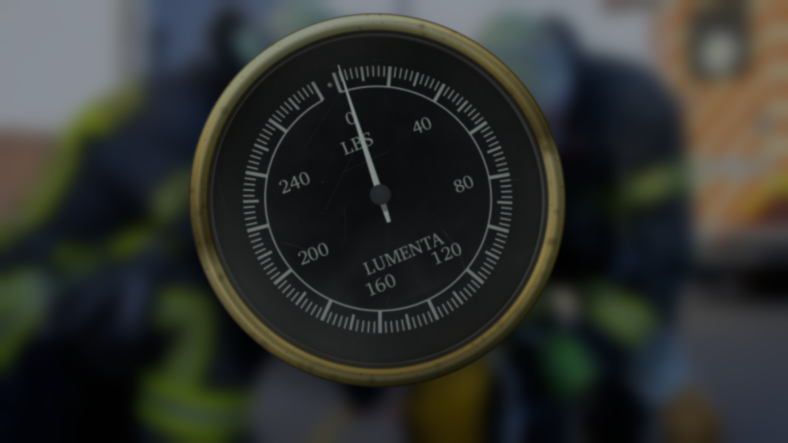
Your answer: 2 lb
